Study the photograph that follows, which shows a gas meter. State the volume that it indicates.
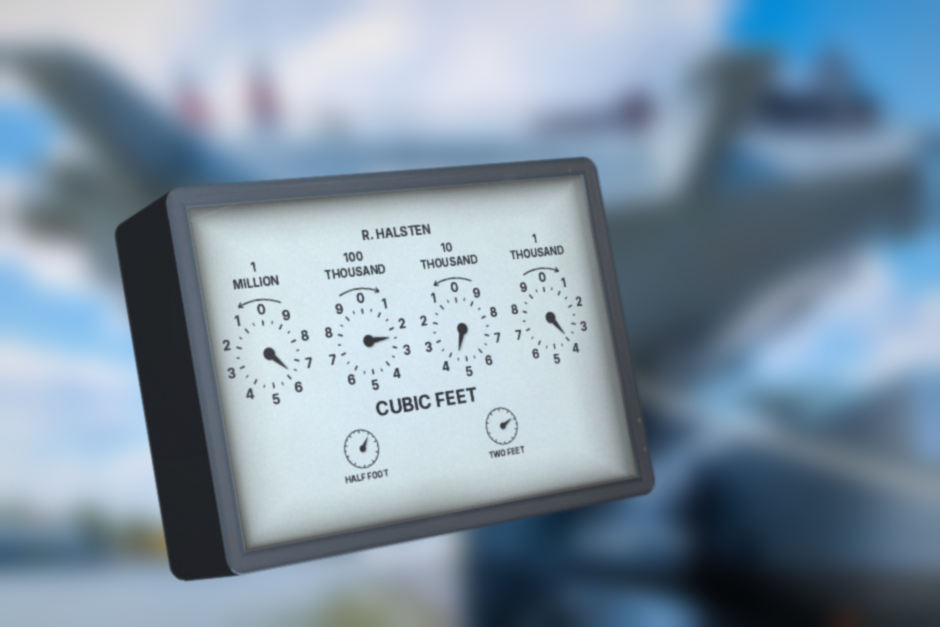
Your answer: 624400 ft³
